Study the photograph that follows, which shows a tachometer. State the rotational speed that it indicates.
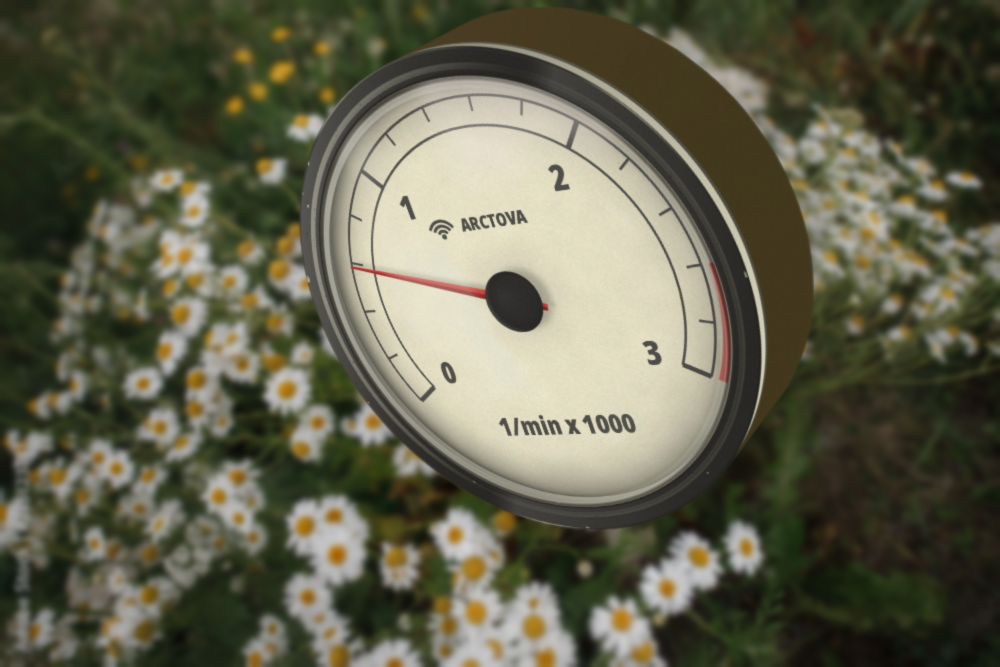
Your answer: 600 rpm
